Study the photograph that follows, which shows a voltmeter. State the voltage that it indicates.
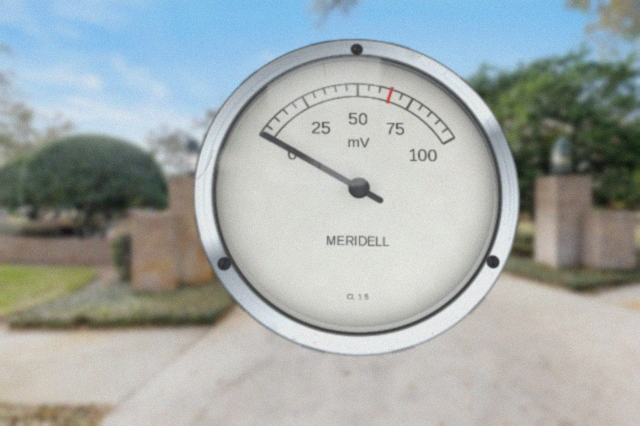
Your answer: 0 mV
